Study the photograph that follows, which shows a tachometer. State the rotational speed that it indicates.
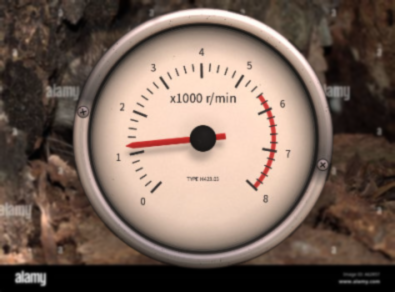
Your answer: 1200 rpm
